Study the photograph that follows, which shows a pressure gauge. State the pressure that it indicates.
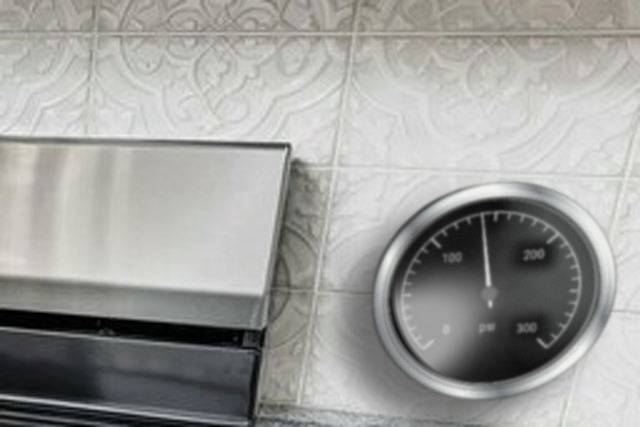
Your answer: 140 psi
